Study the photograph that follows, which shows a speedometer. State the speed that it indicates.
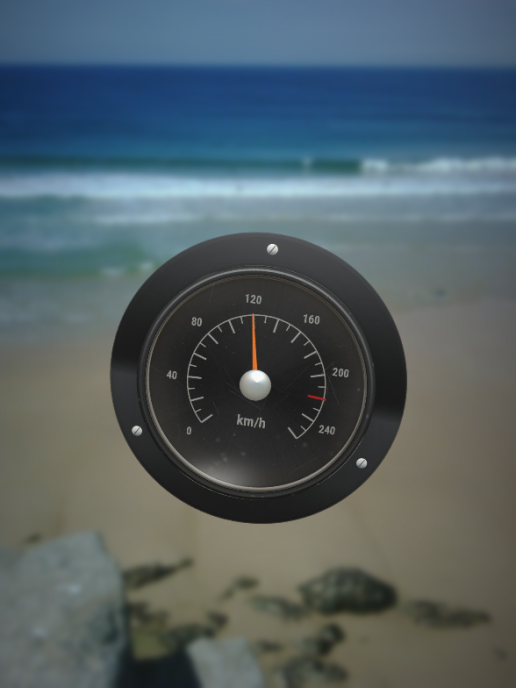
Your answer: 120 km/h
